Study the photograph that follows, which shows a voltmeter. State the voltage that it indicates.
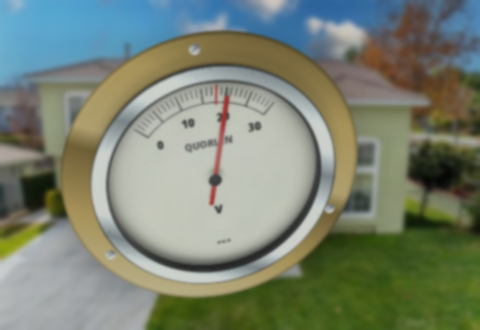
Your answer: 20 V
